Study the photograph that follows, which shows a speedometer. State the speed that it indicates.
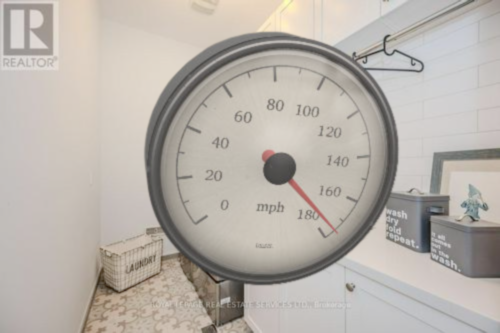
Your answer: 175 mph
